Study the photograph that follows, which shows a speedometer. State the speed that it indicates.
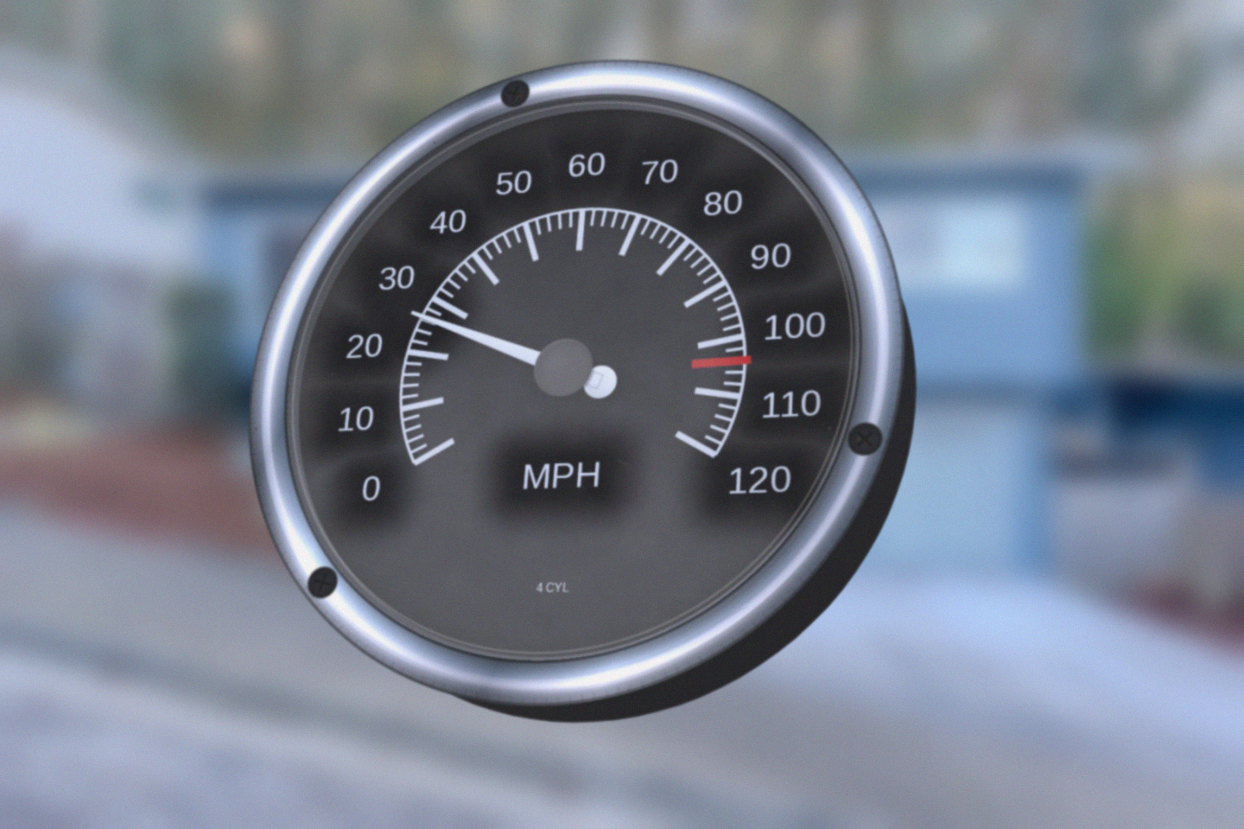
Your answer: 26 mph
